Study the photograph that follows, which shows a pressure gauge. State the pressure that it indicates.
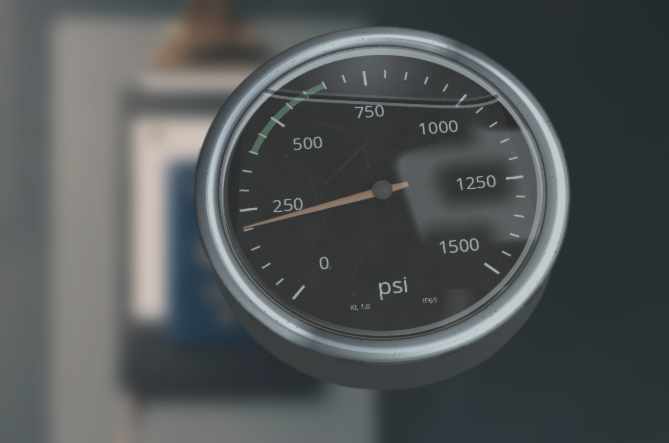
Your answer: 200 psi
